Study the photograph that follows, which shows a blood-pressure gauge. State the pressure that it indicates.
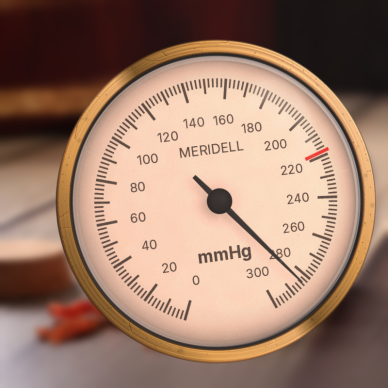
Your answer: 284 mmHg
